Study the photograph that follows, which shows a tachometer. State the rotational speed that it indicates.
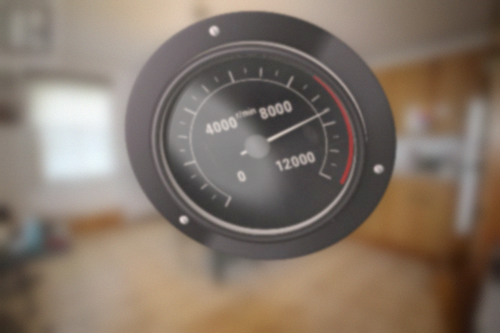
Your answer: 9500 rpm
